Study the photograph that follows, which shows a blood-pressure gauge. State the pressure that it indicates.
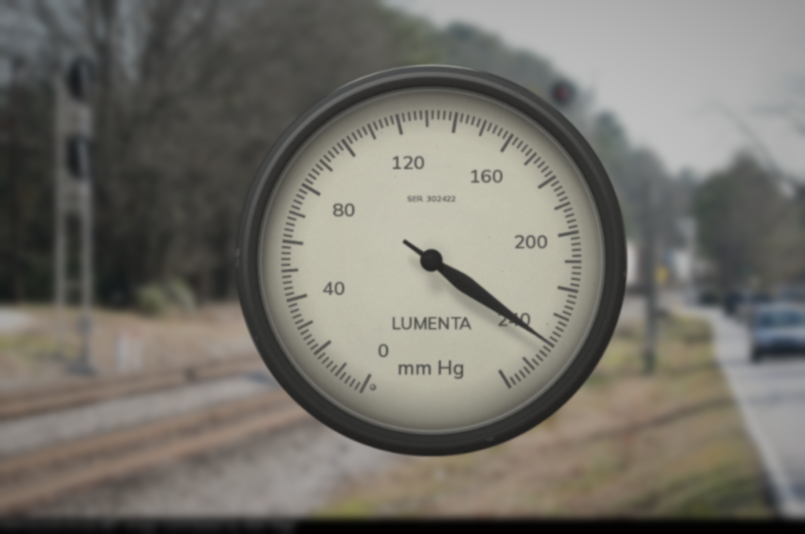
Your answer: 240 mmHg
